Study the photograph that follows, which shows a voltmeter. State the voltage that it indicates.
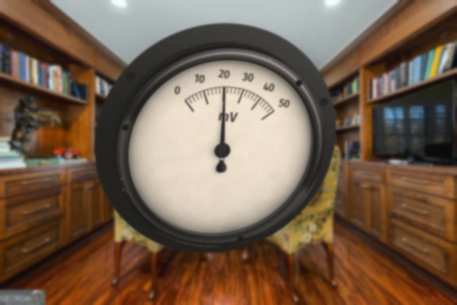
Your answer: 20 mV
